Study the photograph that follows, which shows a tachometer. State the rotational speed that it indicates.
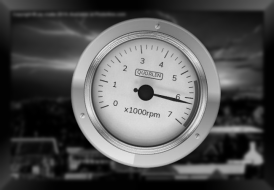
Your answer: 6200 rpm
